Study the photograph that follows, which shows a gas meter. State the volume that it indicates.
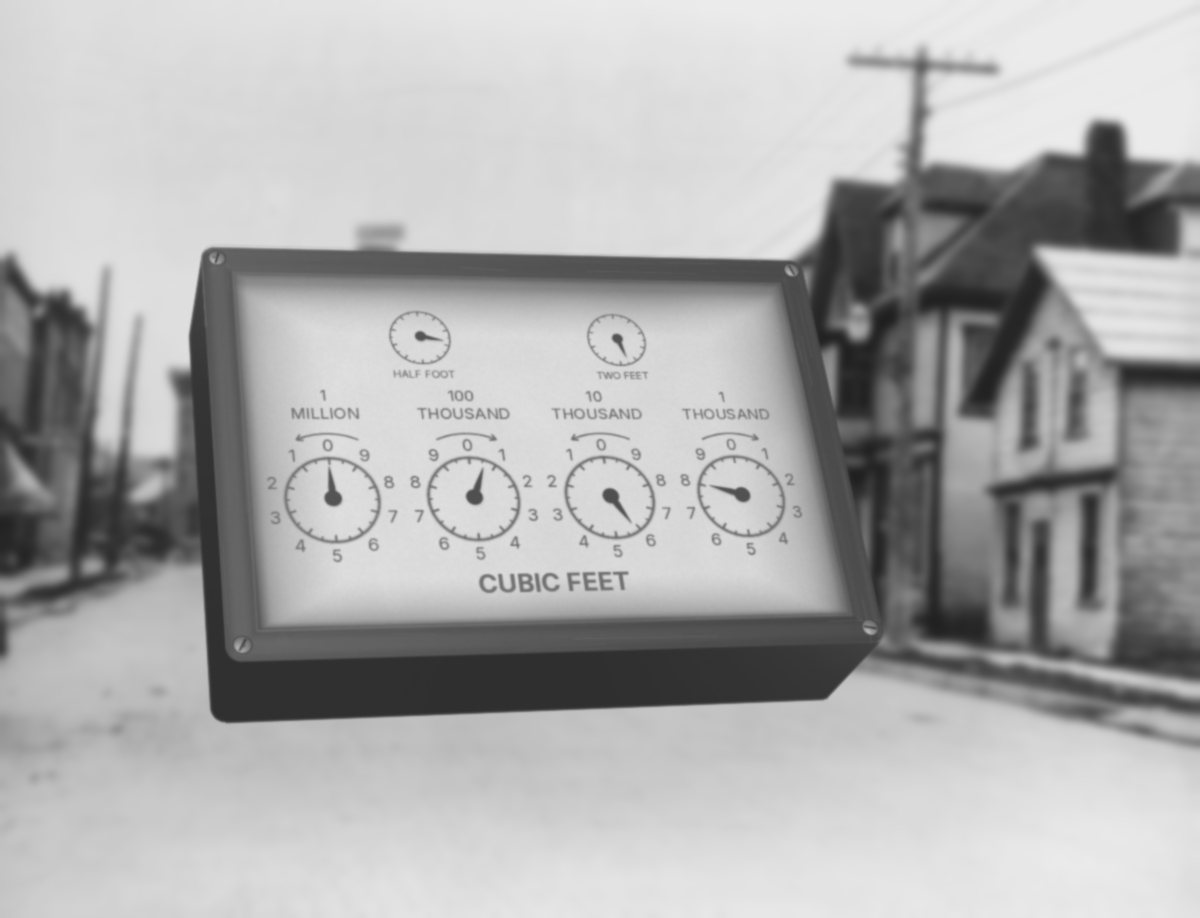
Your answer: 5800 ft³
